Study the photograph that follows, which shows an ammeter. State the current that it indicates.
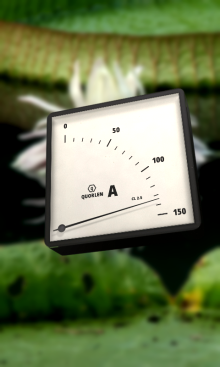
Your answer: 135 A
